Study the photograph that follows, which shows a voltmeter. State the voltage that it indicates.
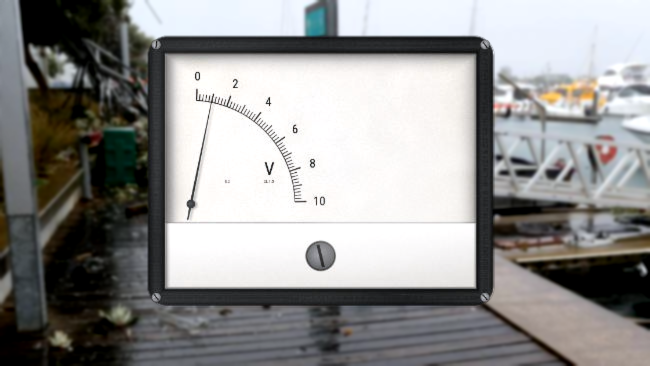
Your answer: 1 V
